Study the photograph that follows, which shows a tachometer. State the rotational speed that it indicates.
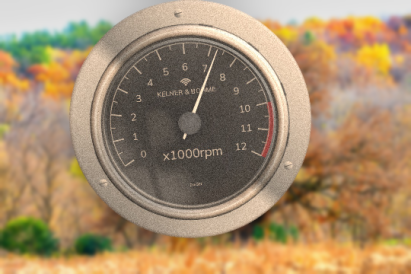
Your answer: 7250 rpm
